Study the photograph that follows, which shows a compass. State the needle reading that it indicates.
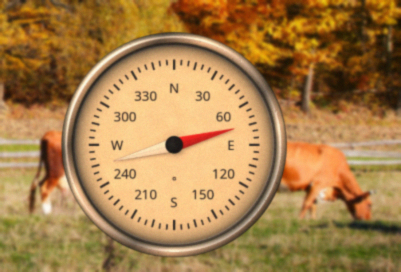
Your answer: 75 °
